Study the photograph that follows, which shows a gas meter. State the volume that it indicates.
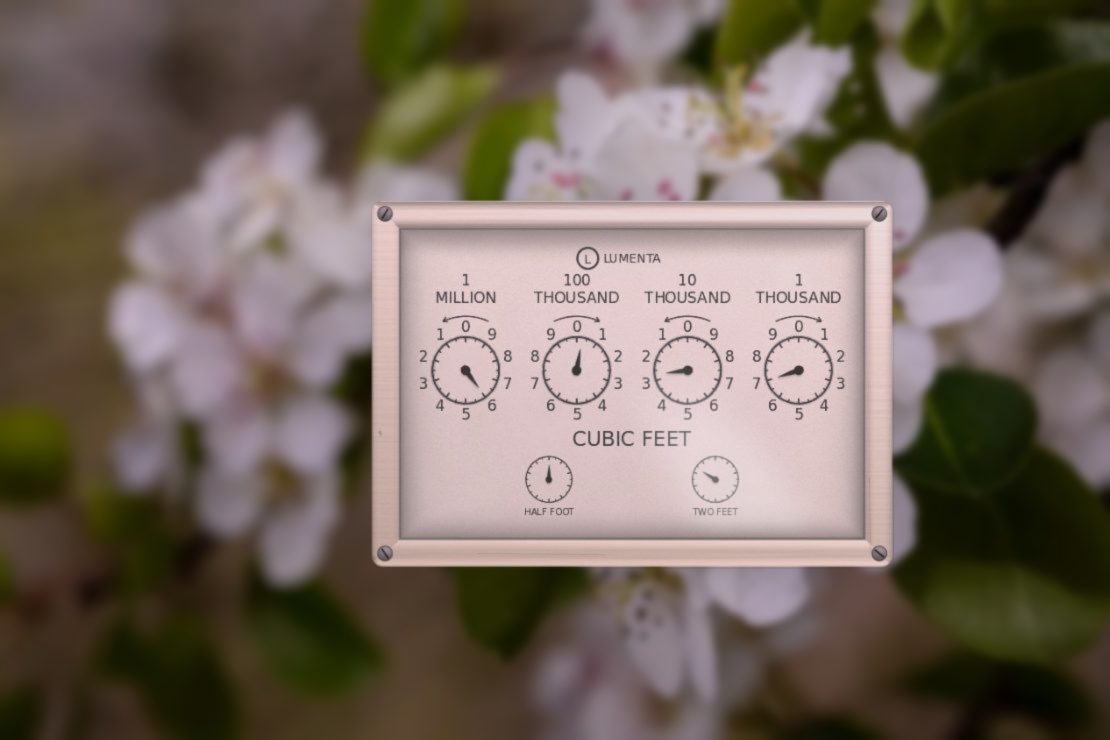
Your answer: 602700 ft³
